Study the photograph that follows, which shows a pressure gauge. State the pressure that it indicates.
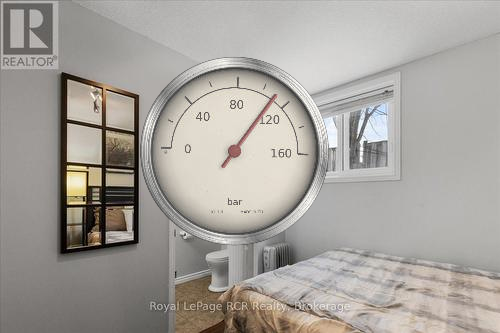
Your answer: 110 bar
